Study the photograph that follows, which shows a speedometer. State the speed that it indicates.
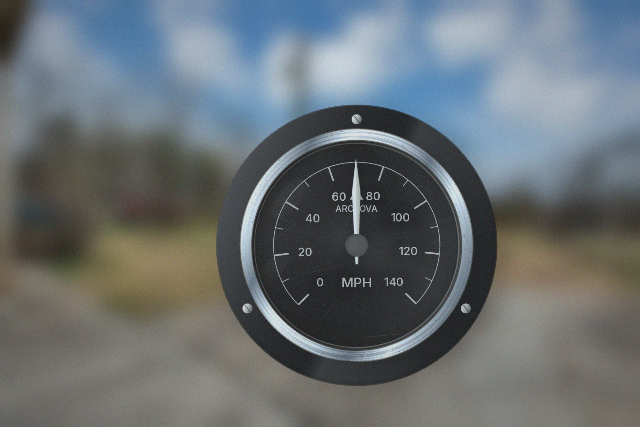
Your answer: 70 mph
